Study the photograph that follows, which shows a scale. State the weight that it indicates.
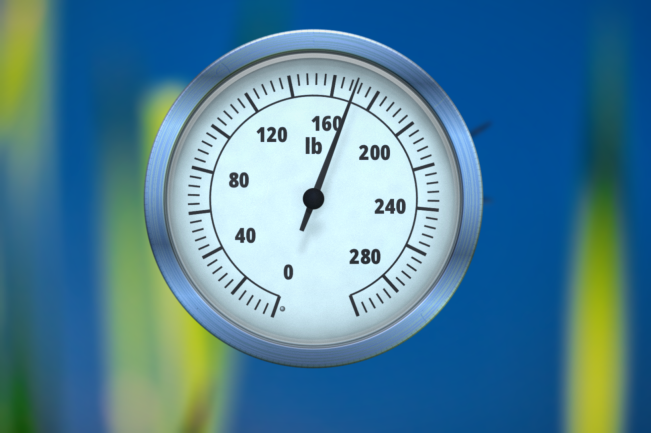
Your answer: 170 lb
